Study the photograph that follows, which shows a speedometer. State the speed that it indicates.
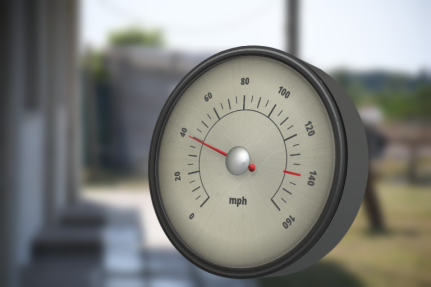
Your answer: 40 mph
